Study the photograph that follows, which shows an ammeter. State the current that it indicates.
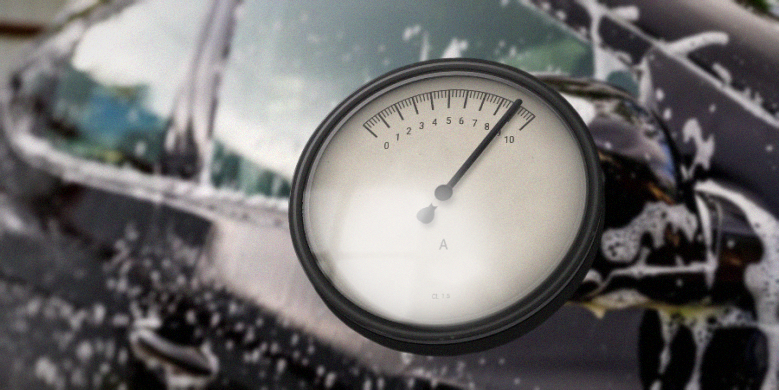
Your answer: 9 A
